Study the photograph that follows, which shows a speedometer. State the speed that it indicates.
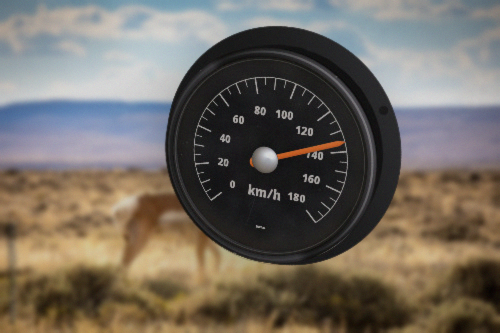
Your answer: 135 km/h
